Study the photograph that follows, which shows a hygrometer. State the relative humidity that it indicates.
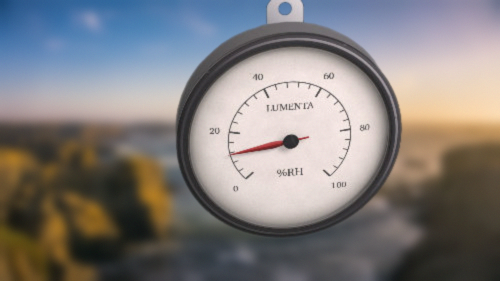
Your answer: 12 %
